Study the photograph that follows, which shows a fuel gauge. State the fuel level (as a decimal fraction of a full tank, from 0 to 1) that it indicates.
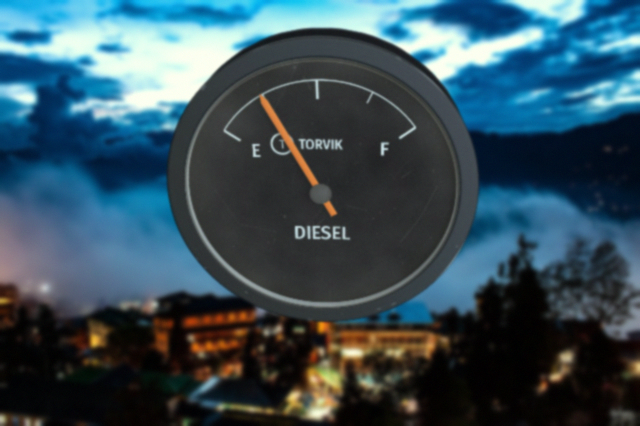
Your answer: 0.25
